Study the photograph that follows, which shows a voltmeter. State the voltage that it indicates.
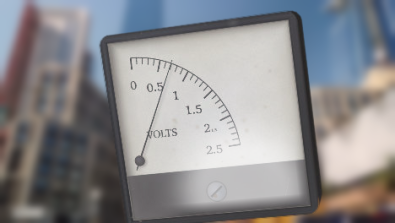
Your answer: 0.7 V
